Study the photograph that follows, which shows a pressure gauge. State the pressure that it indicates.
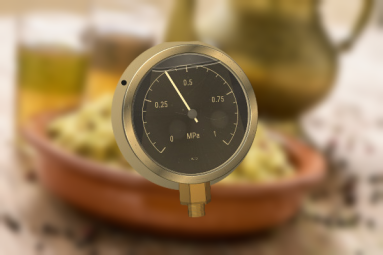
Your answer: 0.4 MPa
